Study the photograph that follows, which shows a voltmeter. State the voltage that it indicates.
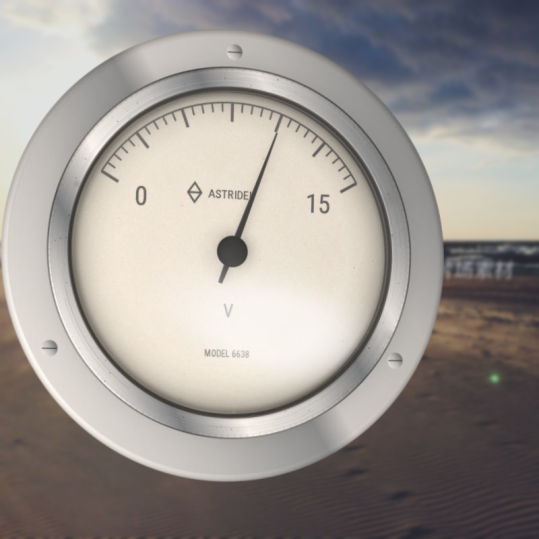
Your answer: 10 V
